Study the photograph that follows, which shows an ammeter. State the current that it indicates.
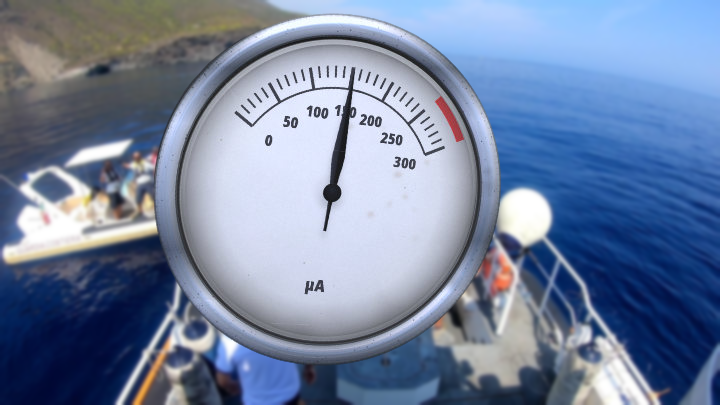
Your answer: 150 µA
